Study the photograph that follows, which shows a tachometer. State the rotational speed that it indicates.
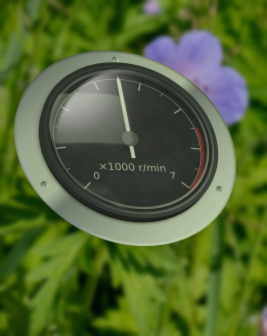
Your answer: 3500 rpm
